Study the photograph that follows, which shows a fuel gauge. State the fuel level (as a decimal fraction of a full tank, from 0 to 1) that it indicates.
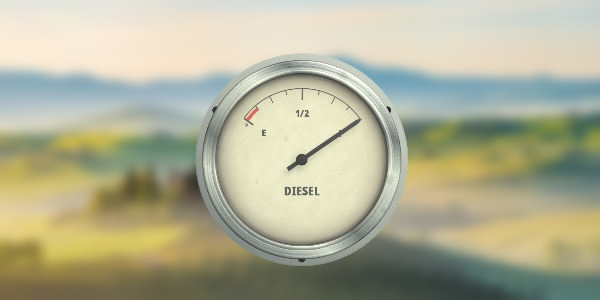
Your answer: 1
